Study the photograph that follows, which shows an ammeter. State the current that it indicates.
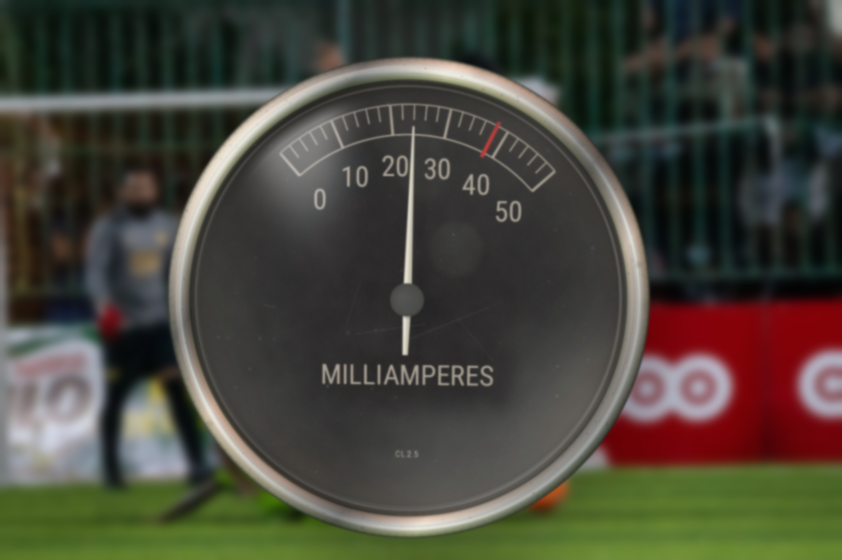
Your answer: 24 mA
